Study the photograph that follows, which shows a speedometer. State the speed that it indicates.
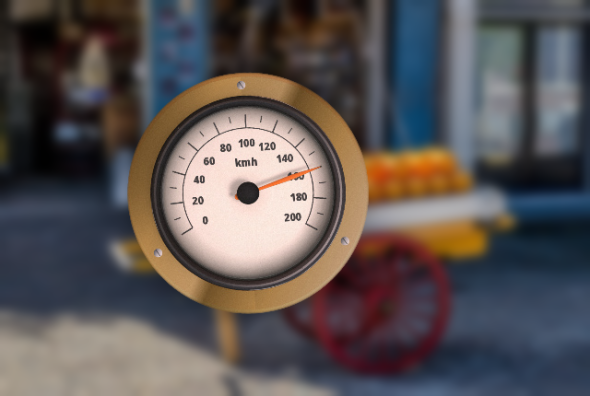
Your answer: 160 km/h
